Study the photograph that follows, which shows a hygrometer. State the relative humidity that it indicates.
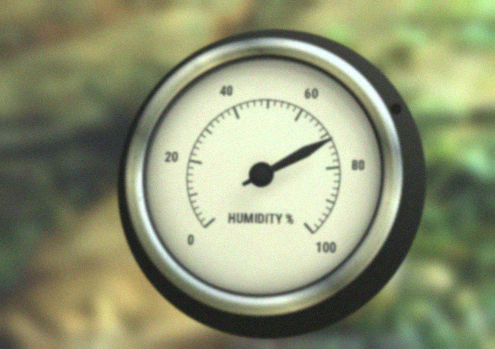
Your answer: 72 %
